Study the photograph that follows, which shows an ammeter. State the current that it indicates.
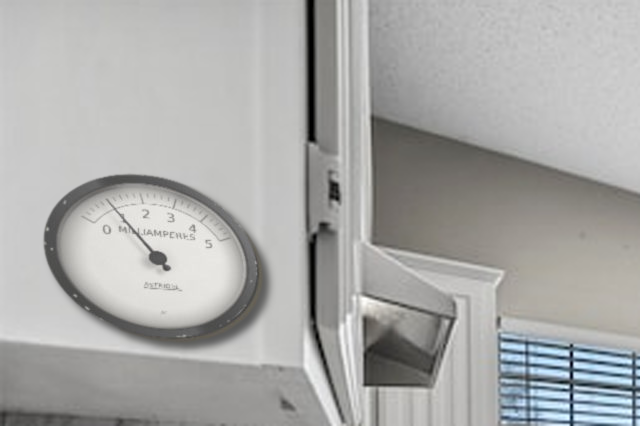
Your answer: 1 mA
